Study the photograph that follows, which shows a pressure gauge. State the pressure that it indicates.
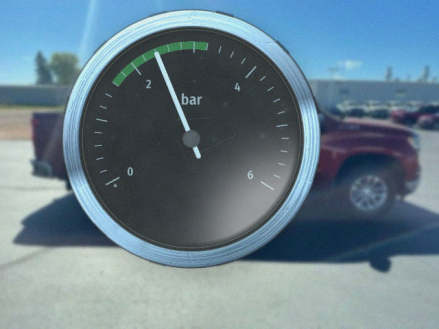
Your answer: 2.4 bar
